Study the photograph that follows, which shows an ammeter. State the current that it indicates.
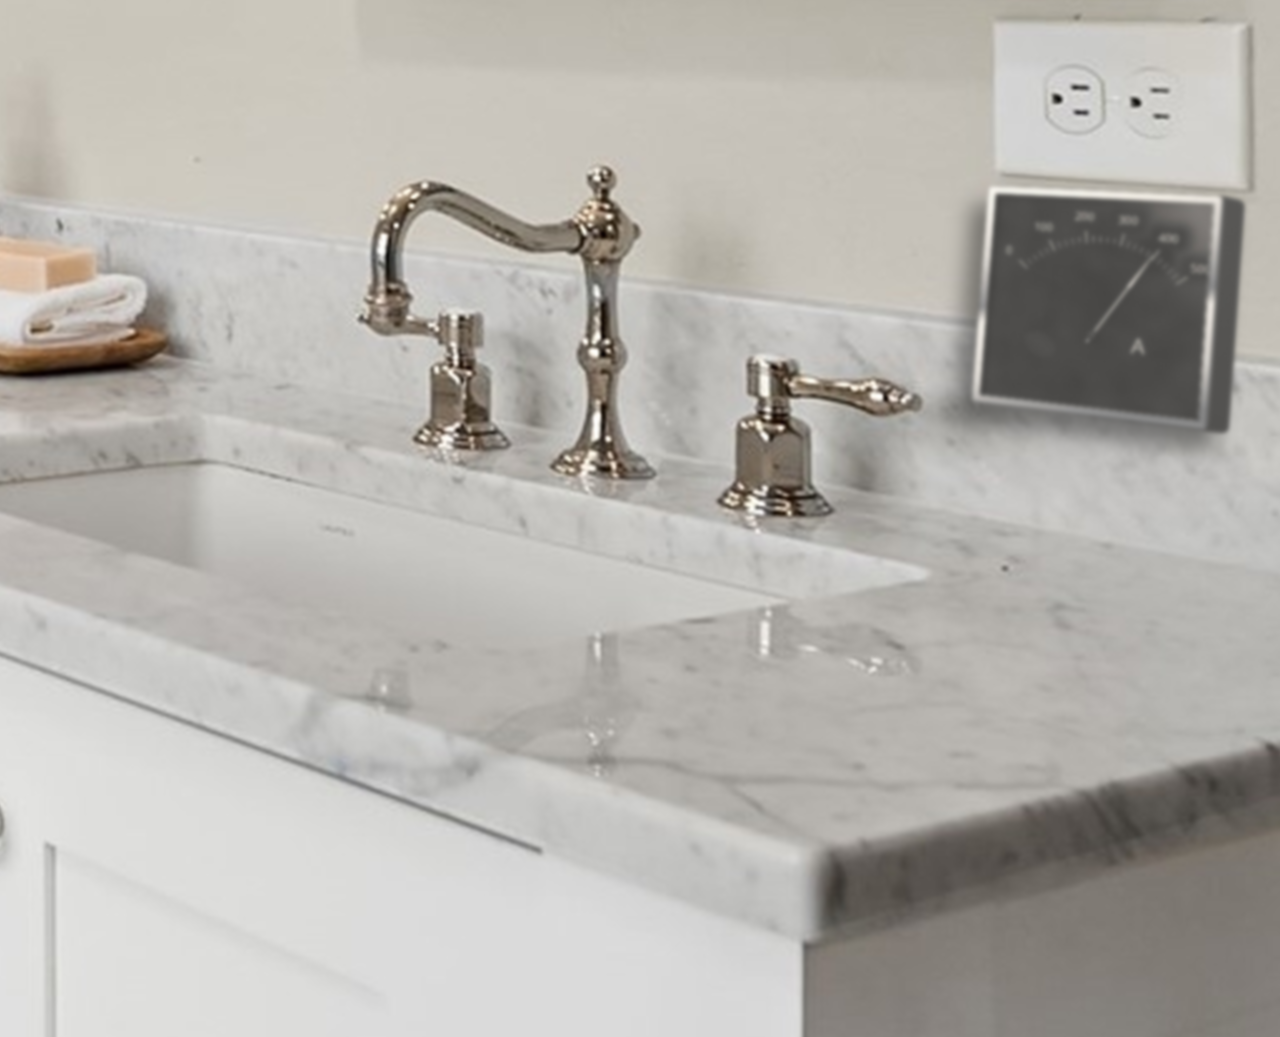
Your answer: 400 A
